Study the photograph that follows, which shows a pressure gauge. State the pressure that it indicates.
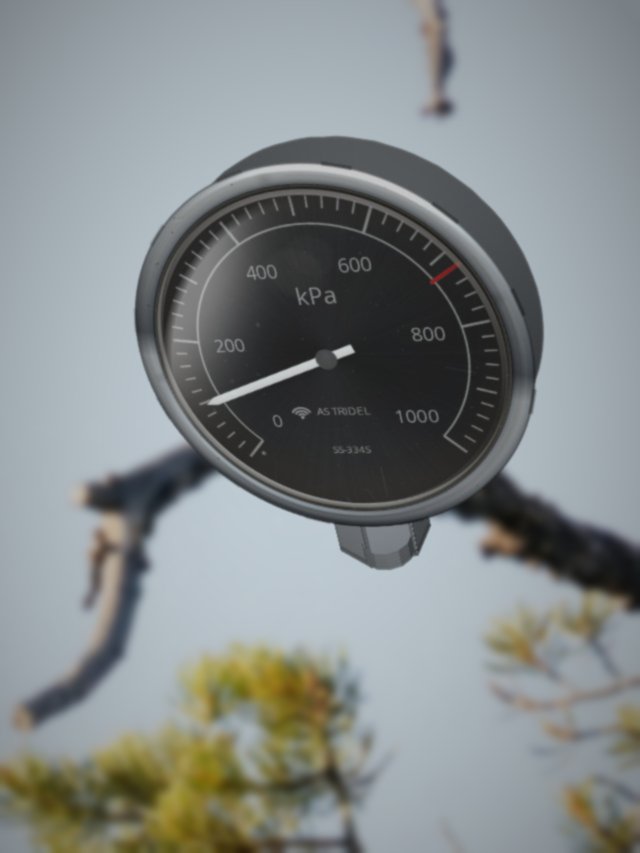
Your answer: 100 kPa
